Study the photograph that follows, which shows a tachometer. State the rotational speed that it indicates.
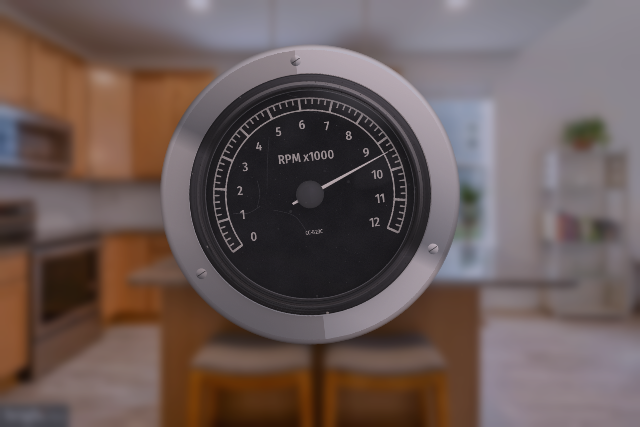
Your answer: 9400 rpm
